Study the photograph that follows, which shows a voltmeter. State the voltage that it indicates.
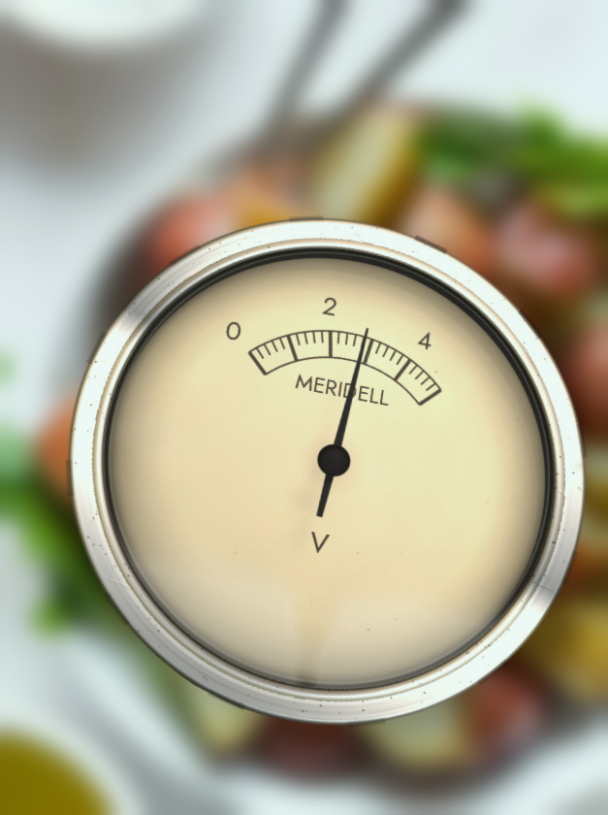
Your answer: 2.8 V
